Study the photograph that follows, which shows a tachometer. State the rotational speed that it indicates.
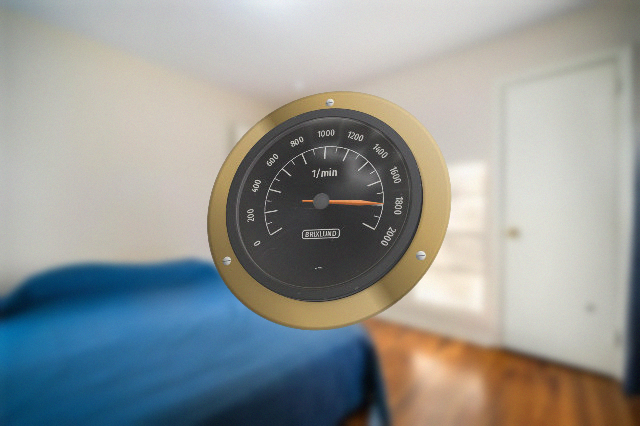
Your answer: 1800 rpm
